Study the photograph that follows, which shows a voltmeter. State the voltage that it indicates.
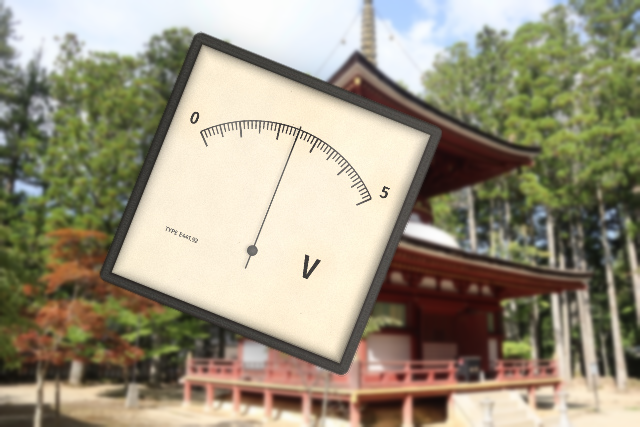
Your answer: 2.5 V
